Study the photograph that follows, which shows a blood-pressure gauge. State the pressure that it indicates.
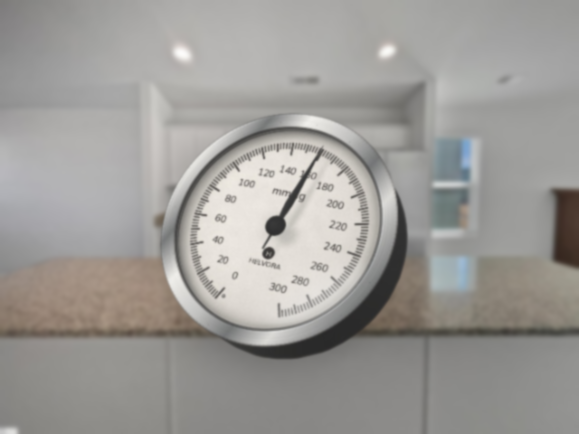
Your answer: 160 mmHg
